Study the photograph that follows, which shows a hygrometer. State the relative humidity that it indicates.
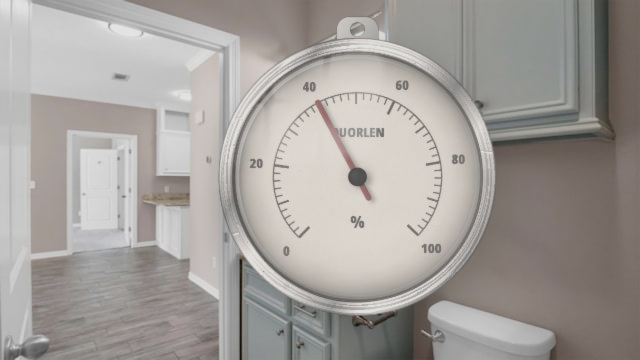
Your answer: 40 %
